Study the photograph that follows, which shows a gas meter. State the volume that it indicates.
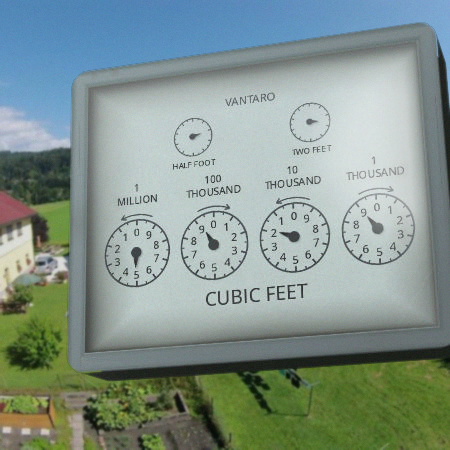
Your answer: 491900 ft³
